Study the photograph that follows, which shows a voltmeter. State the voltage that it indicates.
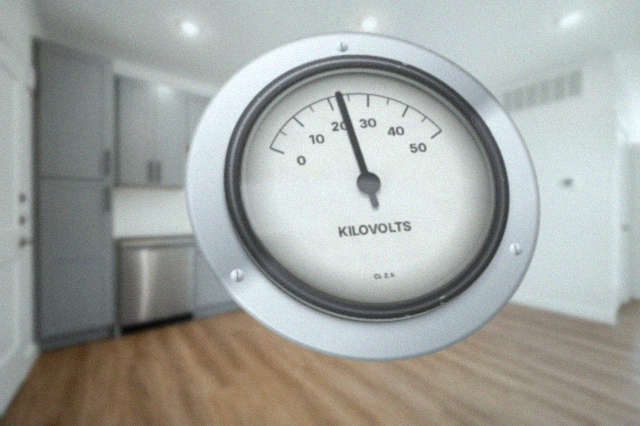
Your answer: 22.5 kV
